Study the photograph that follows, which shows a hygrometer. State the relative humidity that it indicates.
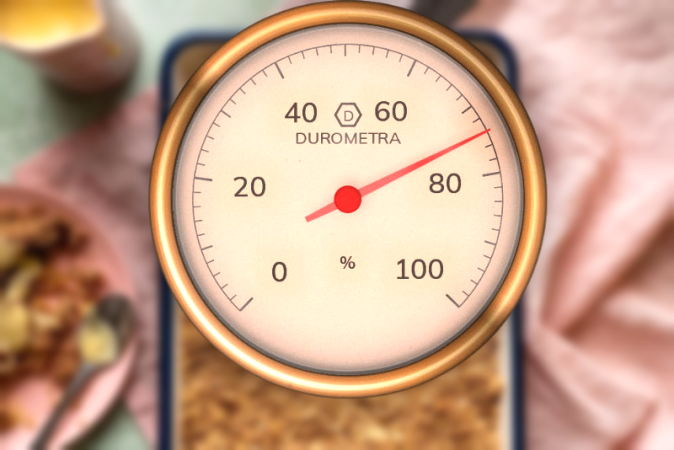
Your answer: 74 %
